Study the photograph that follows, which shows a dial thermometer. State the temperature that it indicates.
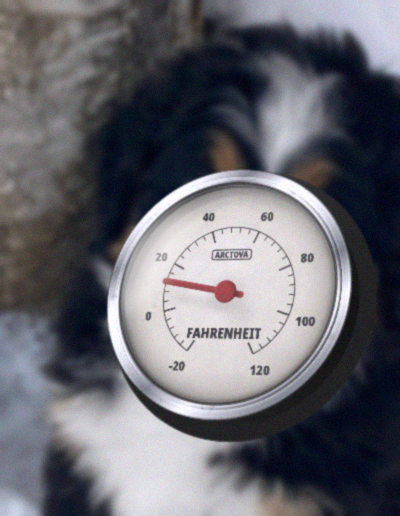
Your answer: 12 °F
